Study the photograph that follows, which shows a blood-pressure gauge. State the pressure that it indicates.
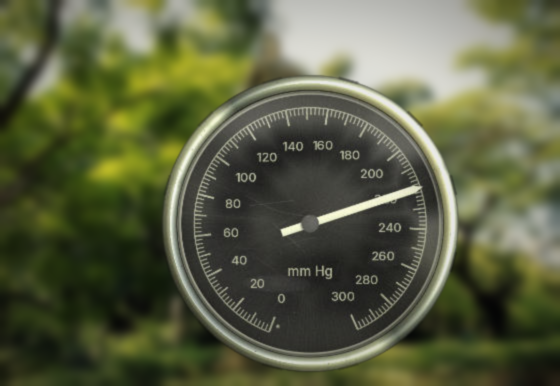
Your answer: 220 mmHg
